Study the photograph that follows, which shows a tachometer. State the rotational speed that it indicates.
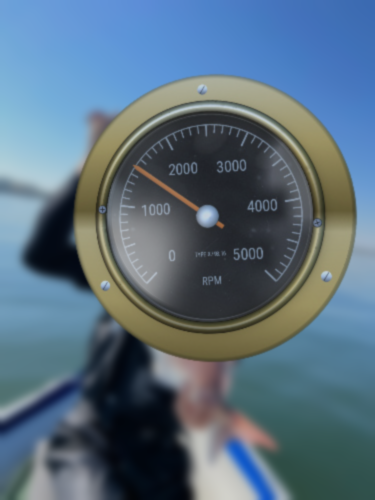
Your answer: 1500 rpm
